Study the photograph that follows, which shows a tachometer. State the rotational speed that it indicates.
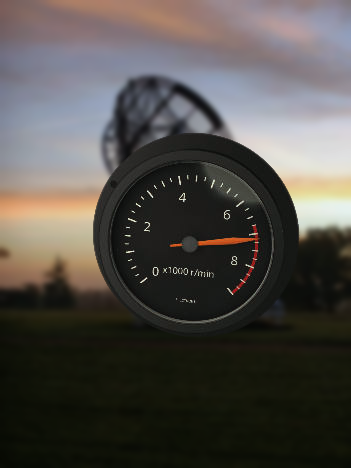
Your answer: 7125 rpm
